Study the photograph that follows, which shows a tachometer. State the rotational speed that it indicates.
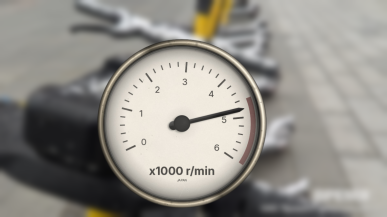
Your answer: 4800 rpm
